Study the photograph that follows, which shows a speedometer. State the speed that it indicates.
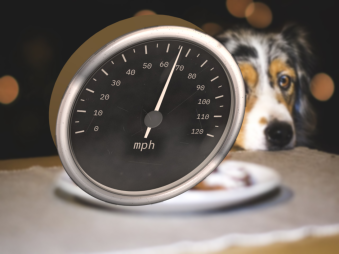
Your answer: 65 mph
